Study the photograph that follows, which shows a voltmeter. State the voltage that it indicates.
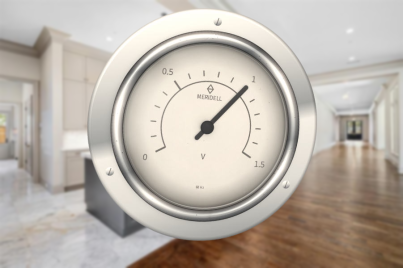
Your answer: 1 V
